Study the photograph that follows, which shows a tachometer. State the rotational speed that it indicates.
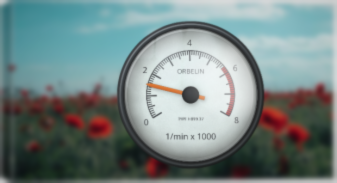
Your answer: 1500 rpm
